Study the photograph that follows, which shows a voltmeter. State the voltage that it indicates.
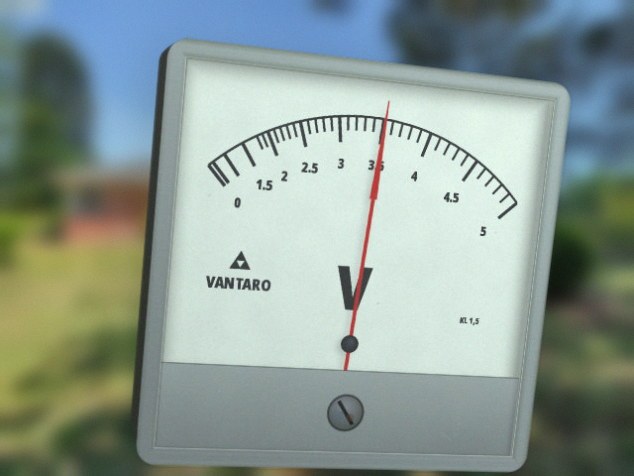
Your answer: 3.5 V
